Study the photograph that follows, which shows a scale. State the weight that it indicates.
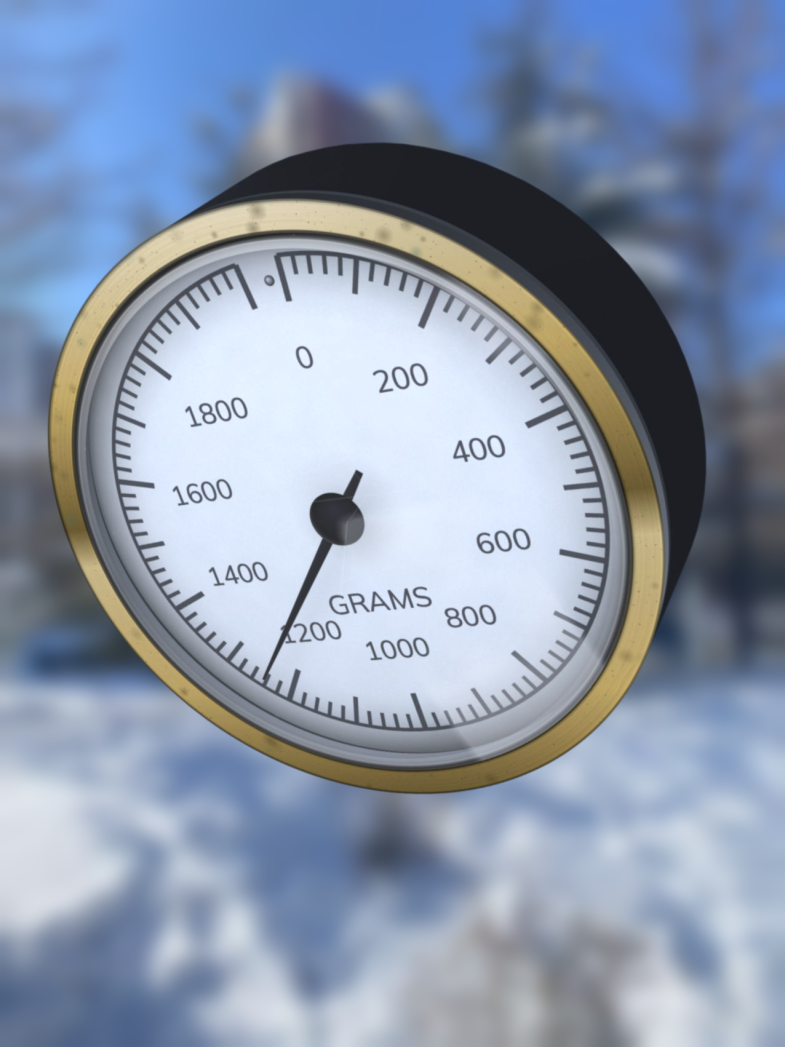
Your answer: 1240 g
